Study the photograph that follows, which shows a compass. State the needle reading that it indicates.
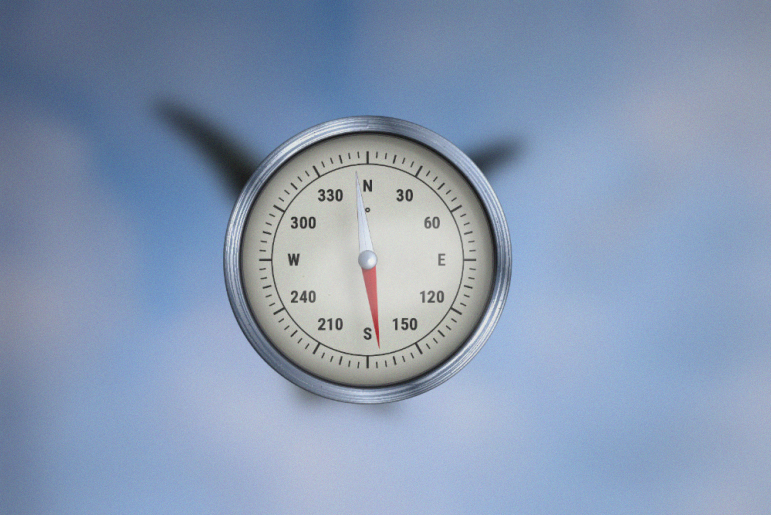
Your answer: 172.5 °
